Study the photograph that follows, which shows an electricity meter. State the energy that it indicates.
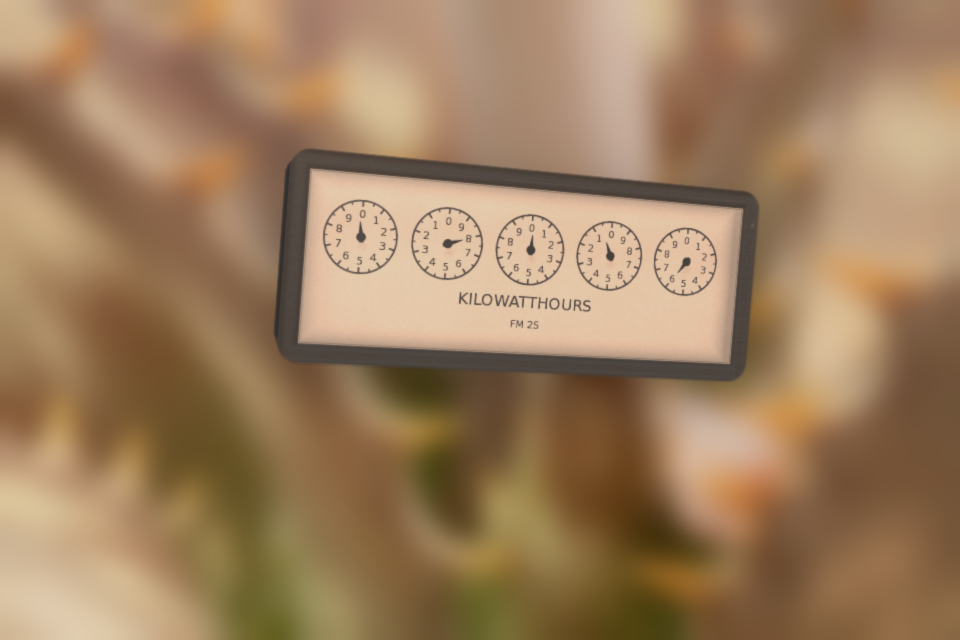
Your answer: 98006 kWh
